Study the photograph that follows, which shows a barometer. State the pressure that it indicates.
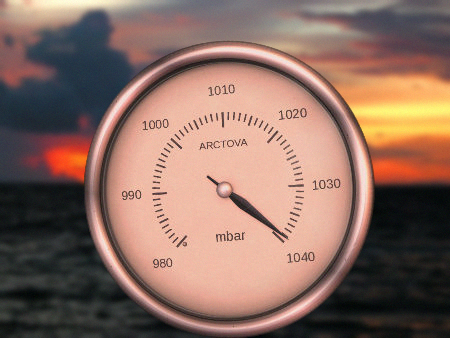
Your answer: 1039 mbar
